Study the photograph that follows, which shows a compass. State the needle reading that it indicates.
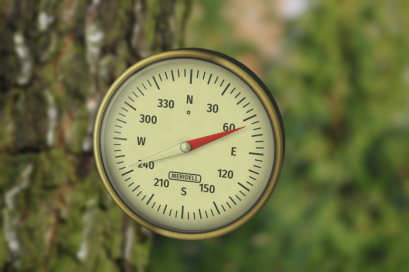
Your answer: 65 °
